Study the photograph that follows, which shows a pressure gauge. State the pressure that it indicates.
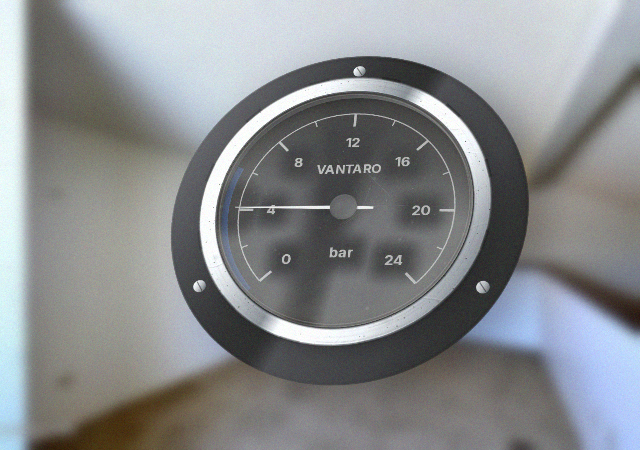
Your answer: 4 bar
